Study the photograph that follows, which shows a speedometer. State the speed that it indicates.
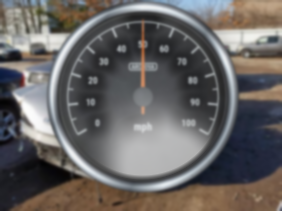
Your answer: 50 mph
